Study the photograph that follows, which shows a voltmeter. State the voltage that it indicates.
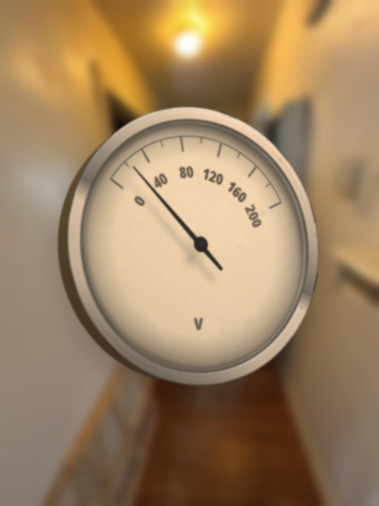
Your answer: 20 V
